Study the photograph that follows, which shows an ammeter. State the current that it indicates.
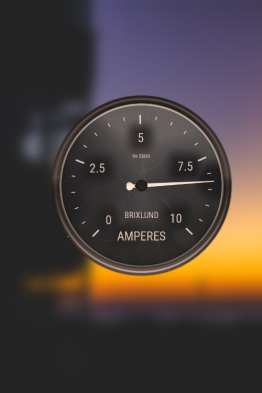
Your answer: 8.25 A
